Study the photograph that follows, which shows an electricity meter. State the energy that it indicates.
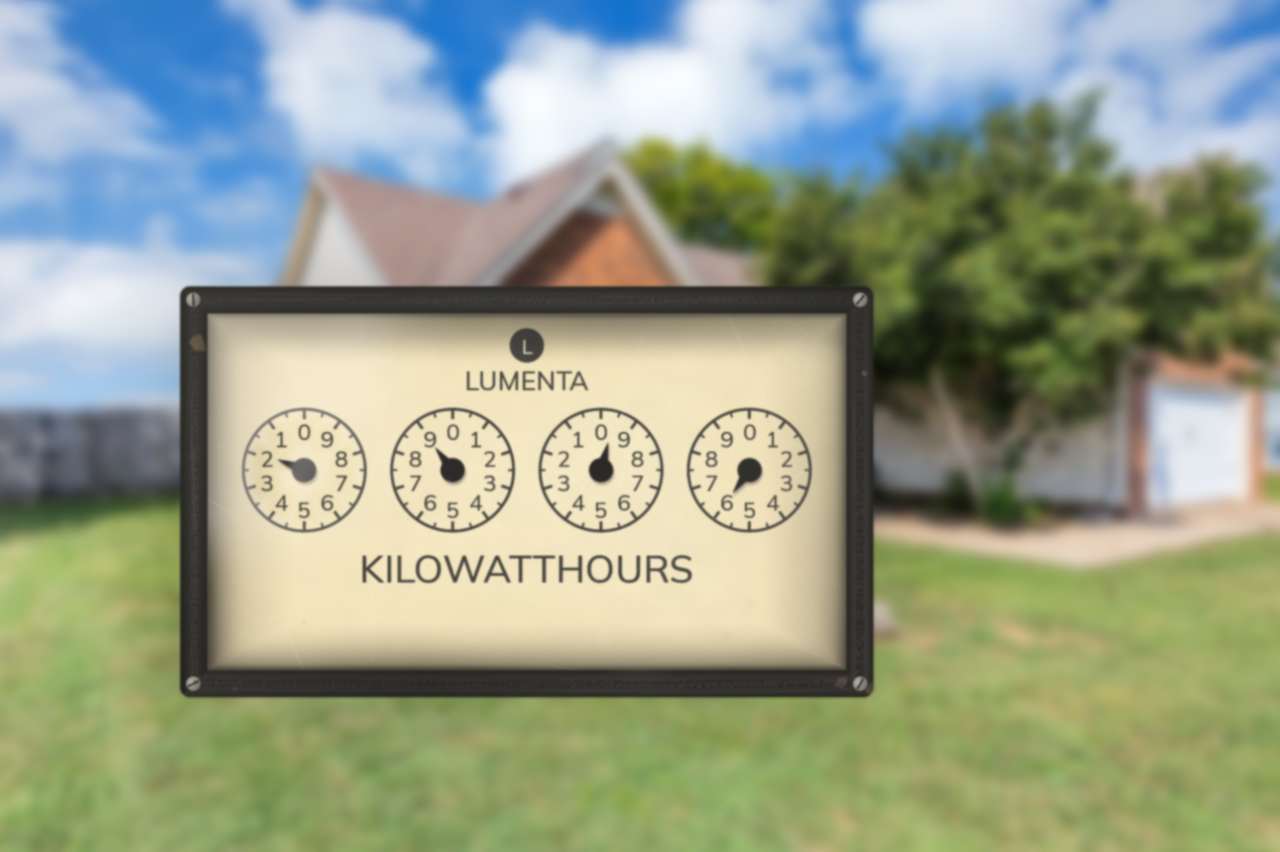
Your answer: 1896 kWh
